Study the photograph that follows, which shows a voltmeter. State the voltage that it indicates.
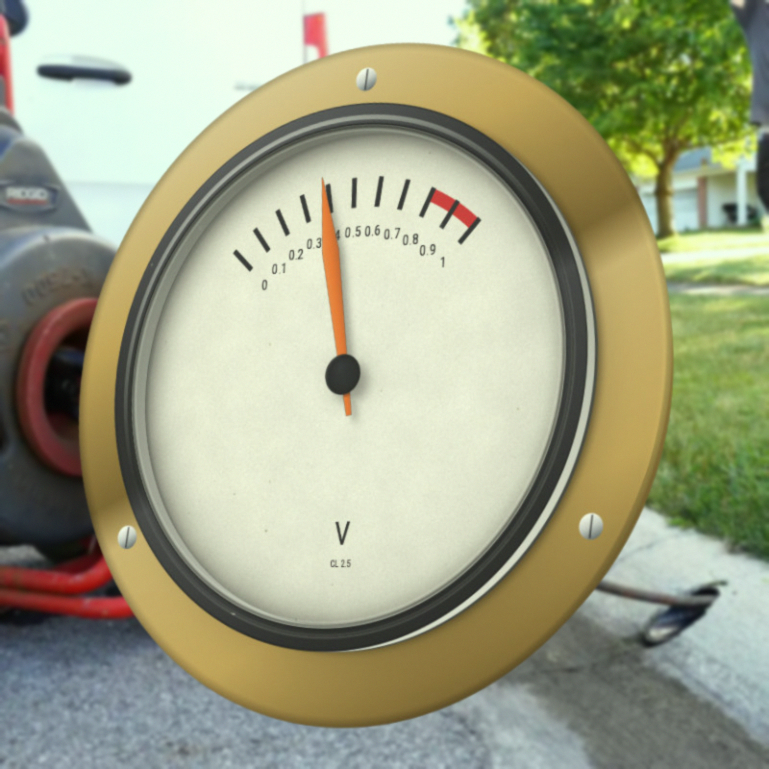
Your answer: 0.4 V
